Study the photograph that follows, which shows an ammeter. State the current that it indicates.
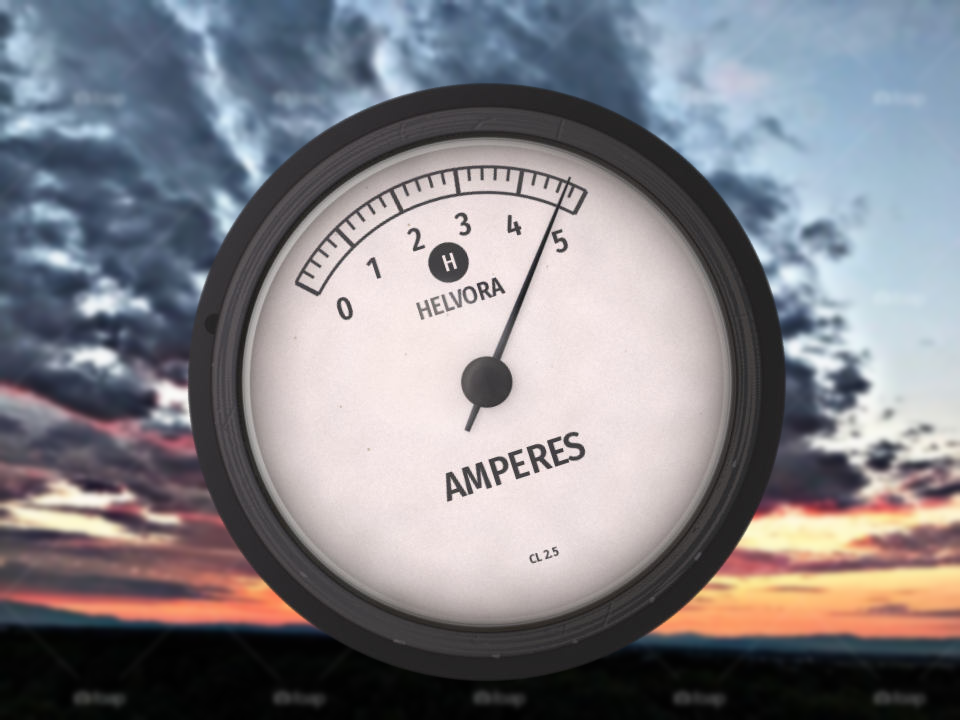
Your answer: 4.7 A
